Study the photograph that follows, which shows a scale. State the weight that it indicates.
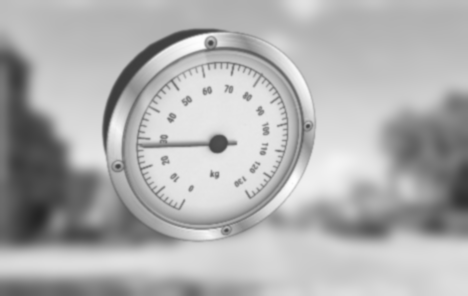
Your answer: 28 kg
